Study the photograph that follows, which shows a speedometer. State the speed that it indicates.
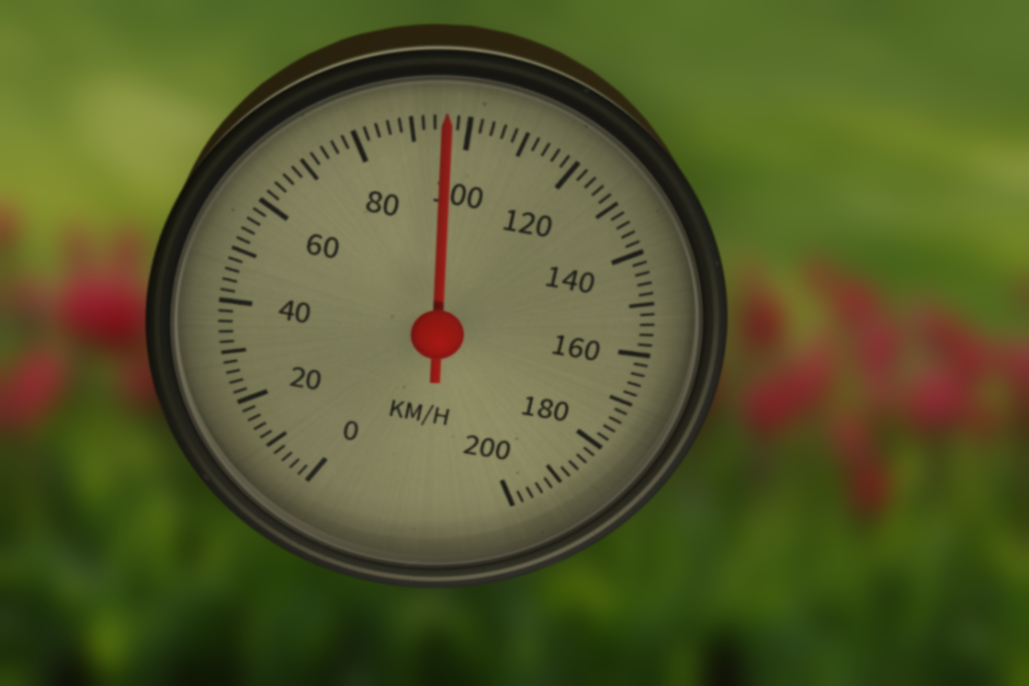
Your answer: 96 km/h
